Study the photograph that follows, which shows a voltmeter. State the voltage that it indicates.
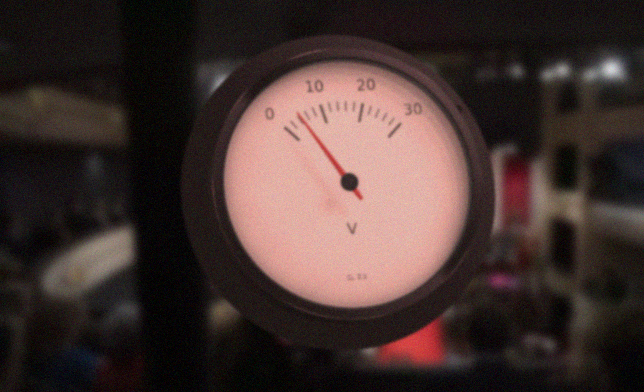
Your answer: 4 V
